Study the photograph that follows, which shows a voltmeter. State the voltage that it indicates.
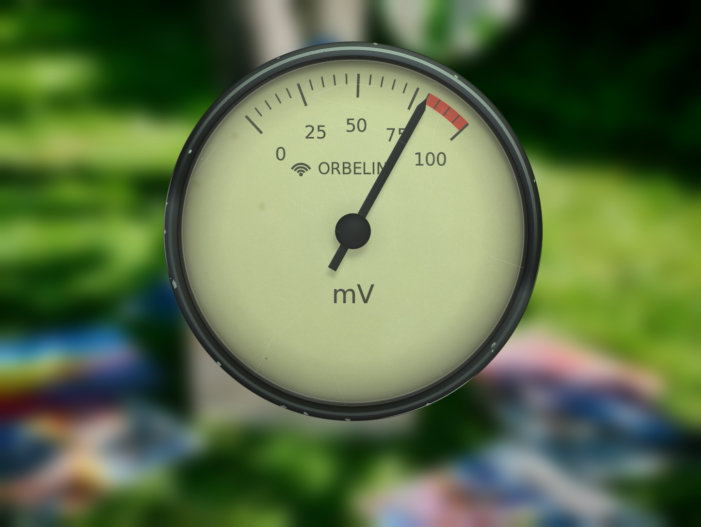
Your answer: 80 mV
